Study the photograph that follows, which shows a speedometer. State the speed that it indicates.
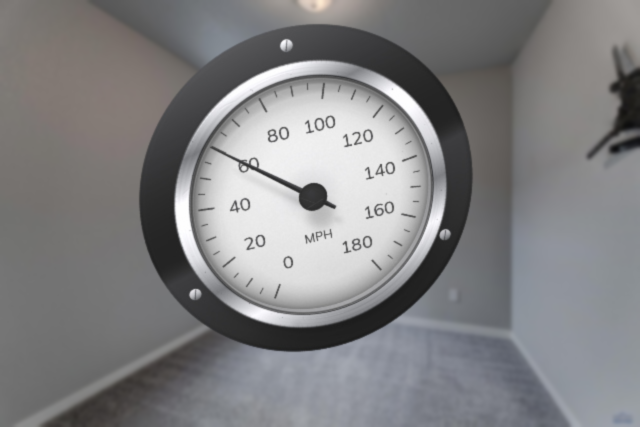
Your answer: 60 mph
